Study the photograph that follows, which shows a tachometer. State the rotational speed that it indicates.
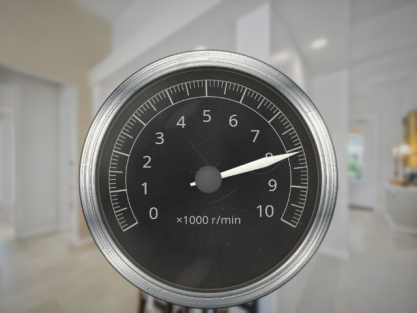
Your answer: 8100 rpm
